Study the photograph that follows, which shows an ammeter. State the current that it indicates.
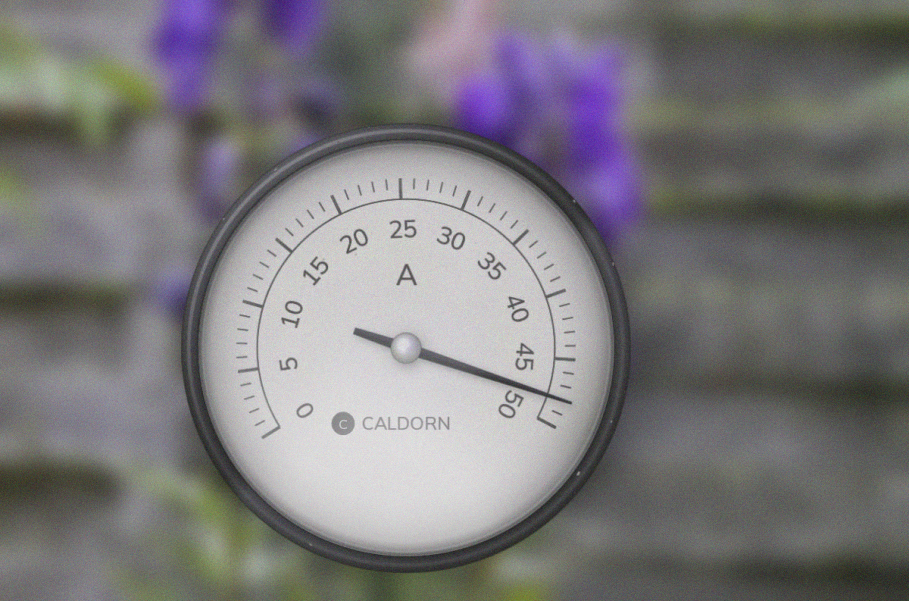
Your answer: 48 A
